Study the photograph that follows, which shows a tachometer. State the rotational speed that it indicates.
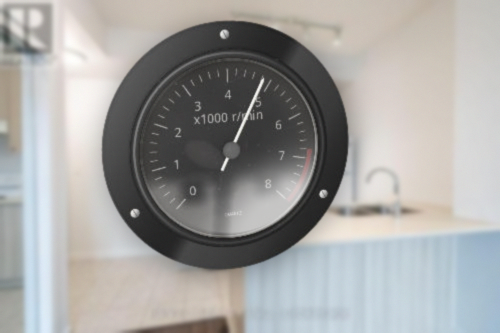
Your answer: 4800 rpm
